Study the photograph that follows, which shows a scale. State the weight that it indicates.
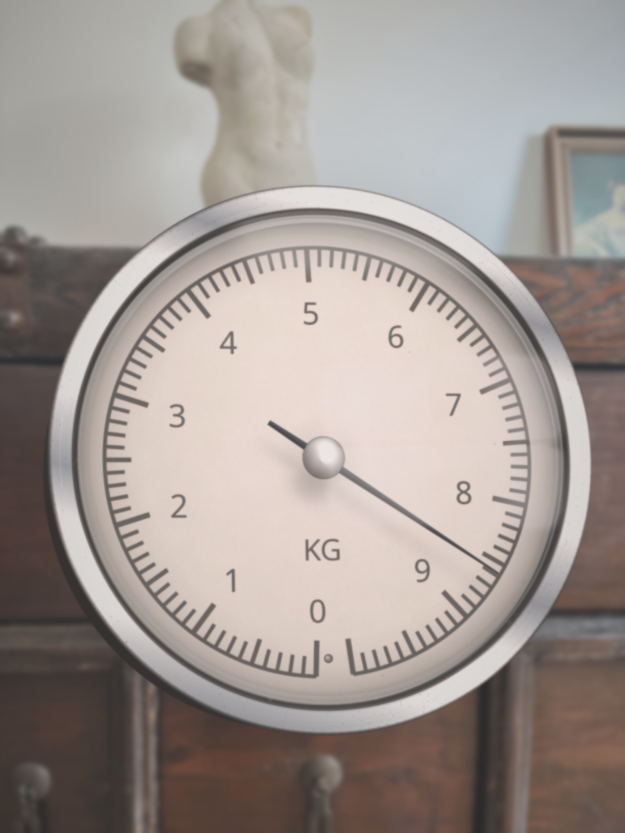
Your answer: 8.6 kg
